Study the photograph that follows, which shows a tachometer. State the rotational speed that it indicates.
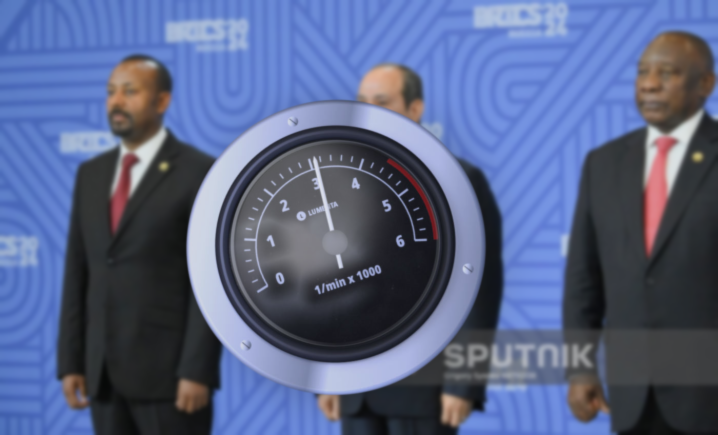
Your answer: 3100 rpm
